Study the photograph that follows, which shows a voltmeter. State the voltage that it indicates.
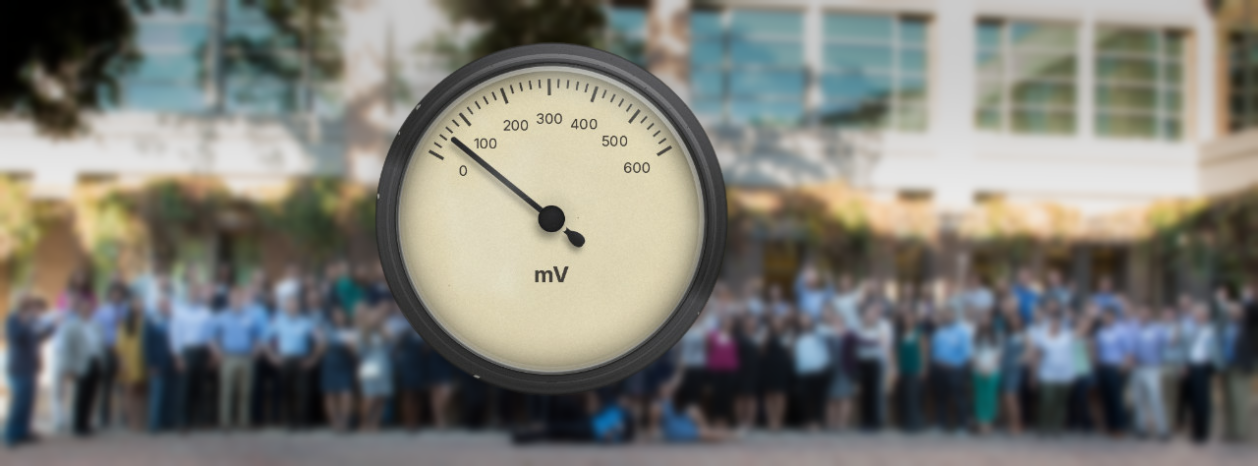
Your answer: 50 mV
